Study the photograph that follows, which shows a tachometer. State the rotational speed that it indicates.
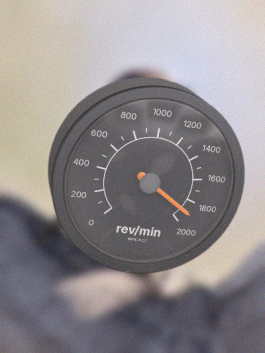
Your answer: 1900 rpm
